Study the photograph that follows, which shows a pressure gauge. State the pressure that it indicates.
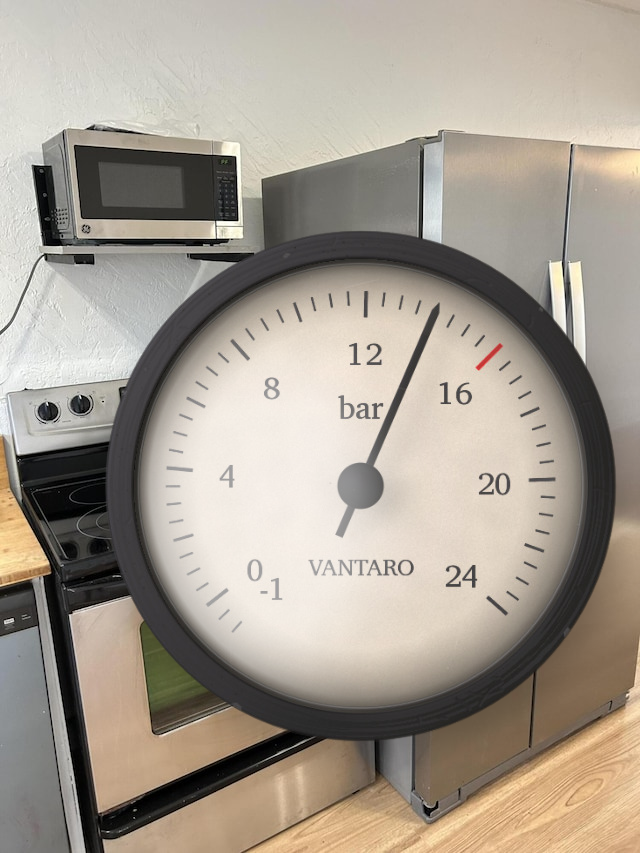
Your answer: 14 bar
